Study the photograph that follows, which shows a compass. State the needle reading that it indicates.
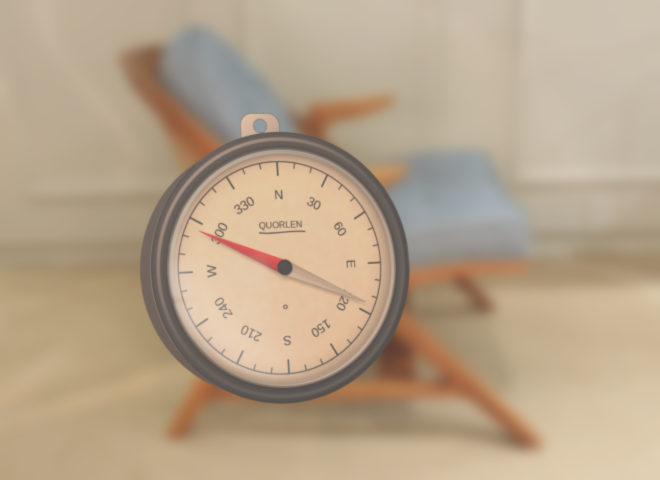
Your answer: 295 °
